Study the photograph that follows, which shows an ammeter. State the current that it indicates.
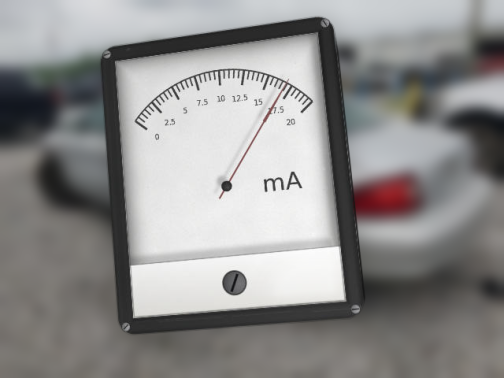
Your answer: 17 mA
